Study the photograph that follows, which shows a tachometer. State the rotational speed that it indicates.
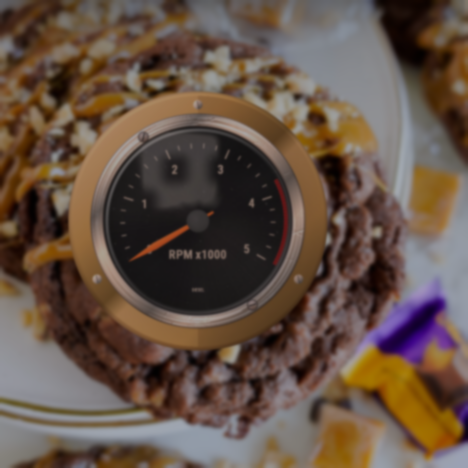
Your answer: 0 rpm
